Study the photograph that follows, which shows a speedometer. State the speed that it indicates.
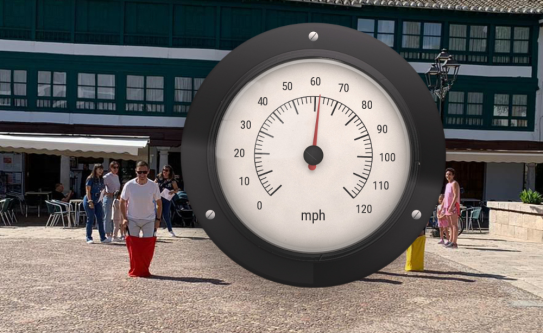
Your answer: 62 mph
